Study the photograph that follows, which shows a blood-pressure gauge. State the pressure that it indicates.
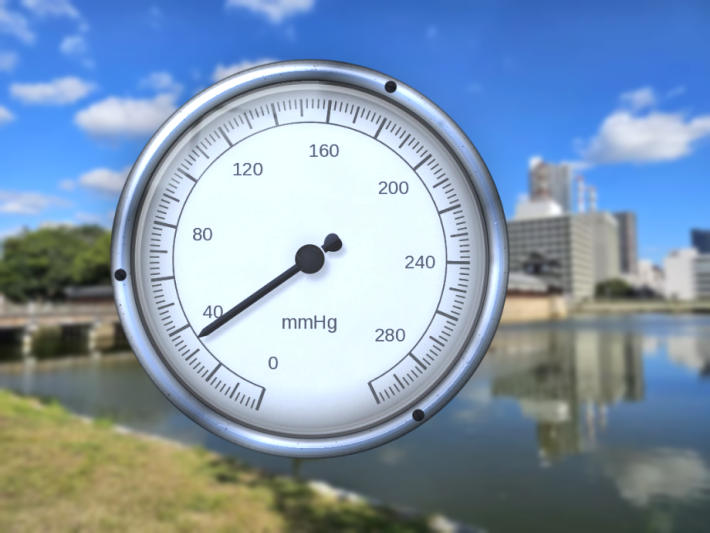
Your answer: 34 mmHg
